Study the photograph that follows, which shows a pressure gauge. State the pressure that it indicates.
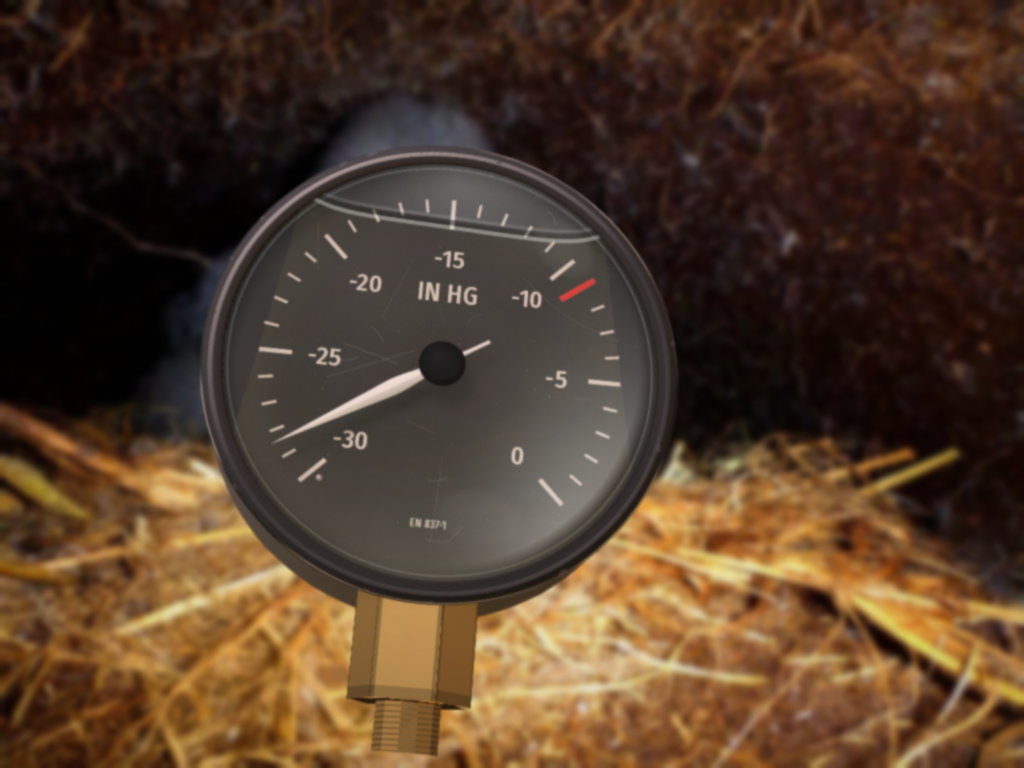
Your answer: -28.5 inHg
